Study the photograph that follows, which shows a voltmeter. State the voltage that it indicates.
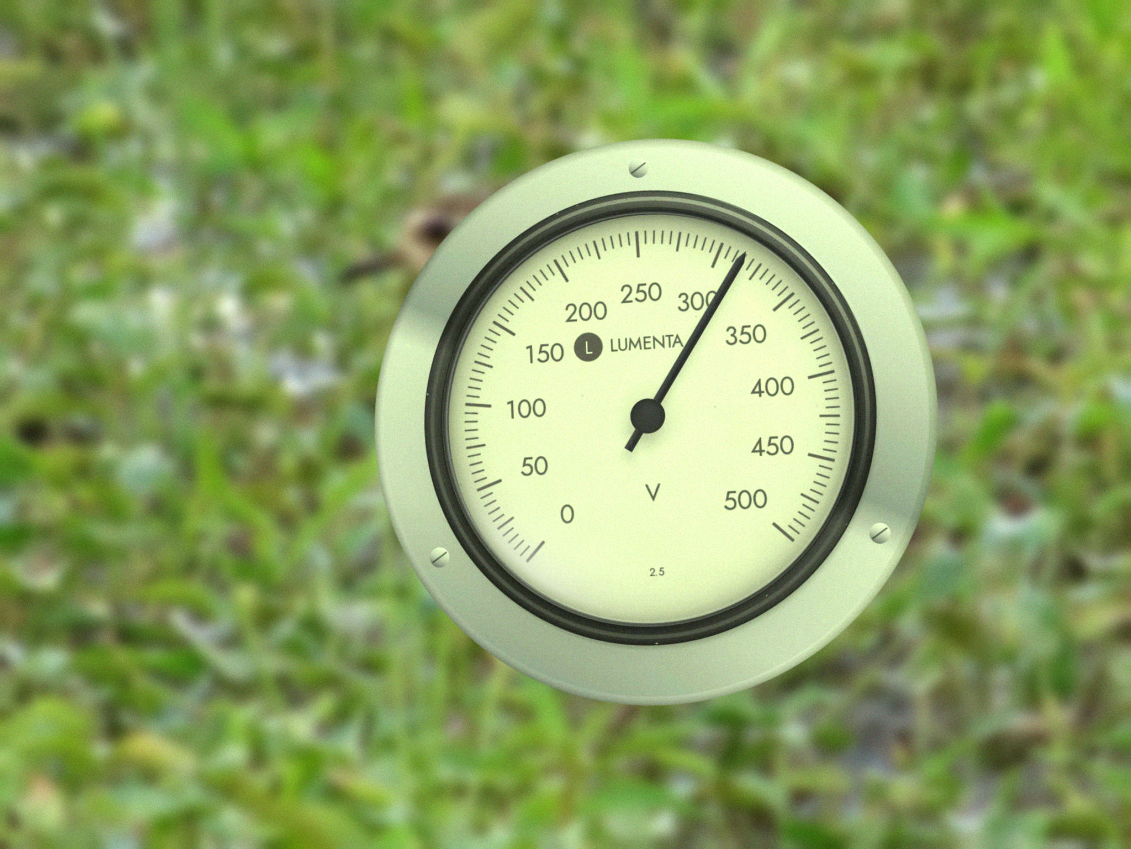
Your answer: 315 V
